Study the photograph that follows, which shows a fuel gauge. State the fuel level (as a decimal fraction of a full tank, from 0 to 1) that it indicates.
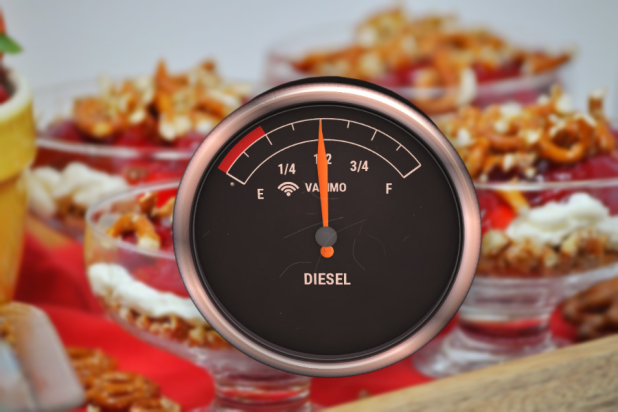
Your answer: 0.5
